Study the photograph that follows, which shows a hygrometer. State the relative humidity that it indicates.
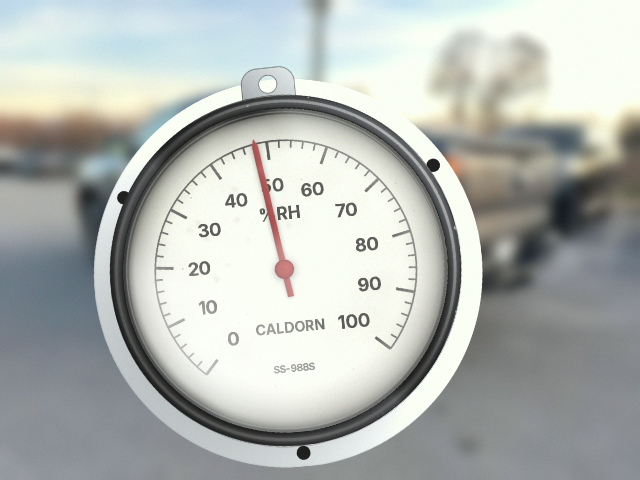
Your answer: 48 %
